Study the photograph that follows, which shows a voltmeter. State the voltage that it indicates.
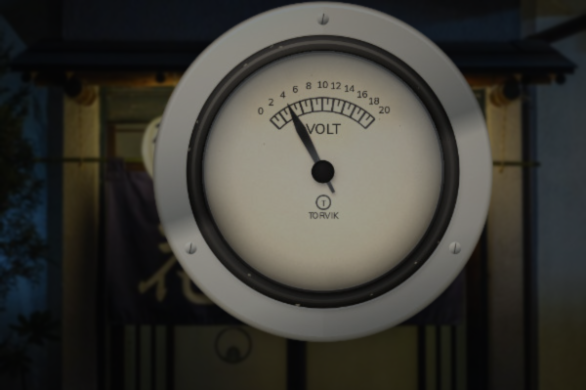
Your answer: 4 V
